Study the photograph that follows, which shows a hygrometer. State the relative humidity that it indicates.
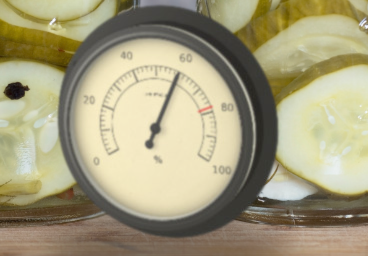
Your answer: 60 %
